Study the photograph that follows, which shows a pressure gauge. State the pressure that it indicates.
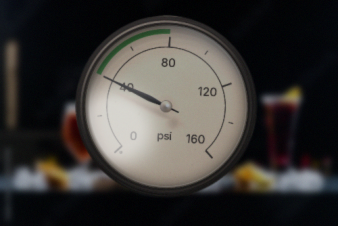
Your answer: 40 psi
